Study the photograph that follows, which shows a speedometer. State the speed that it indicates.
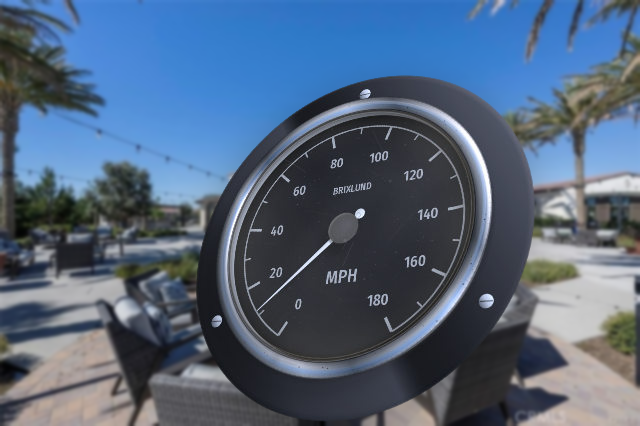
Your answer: 10 mph
